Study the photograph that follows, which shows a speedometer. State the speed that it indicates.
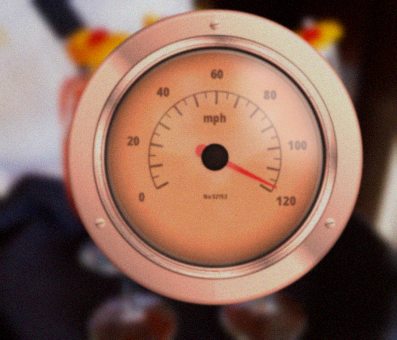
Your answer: 117.5 mph
